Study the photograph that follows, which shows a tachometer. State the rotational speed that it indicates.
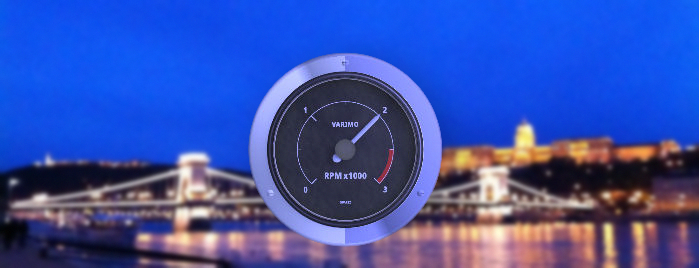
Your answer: 2000 rpm
